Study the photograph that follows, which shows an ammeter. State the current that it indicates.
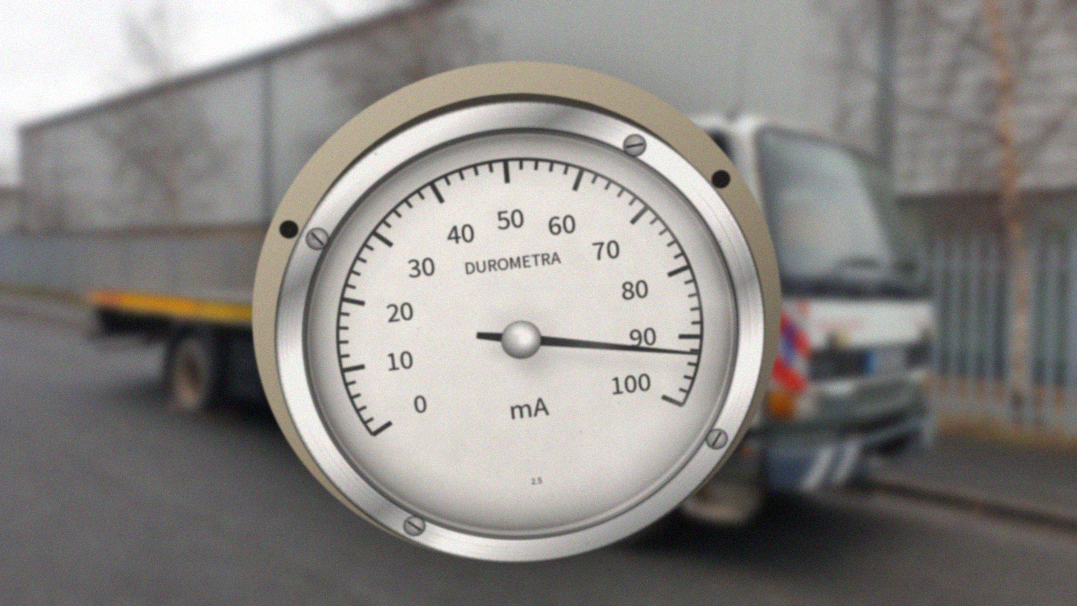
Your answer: 92 mA
